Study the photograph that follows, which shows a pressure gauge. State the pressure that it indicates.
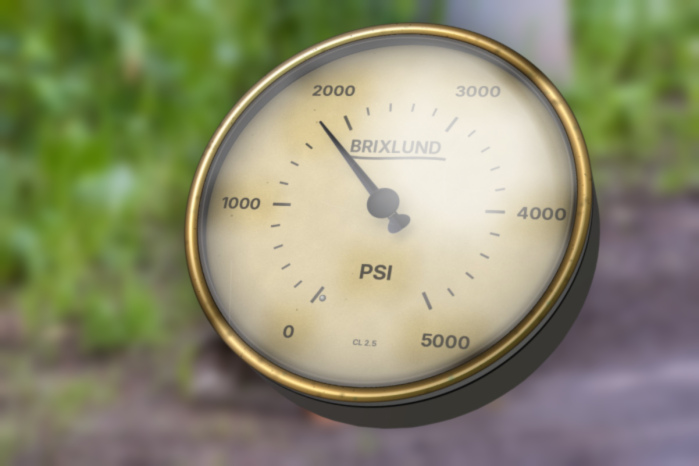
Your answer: 1800 psi
